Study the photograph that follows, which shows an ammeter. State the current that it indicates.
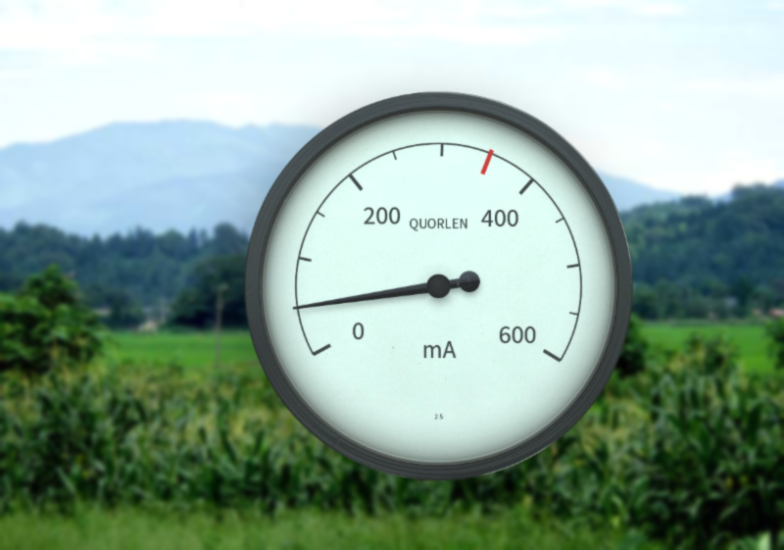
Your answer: 50 mA
